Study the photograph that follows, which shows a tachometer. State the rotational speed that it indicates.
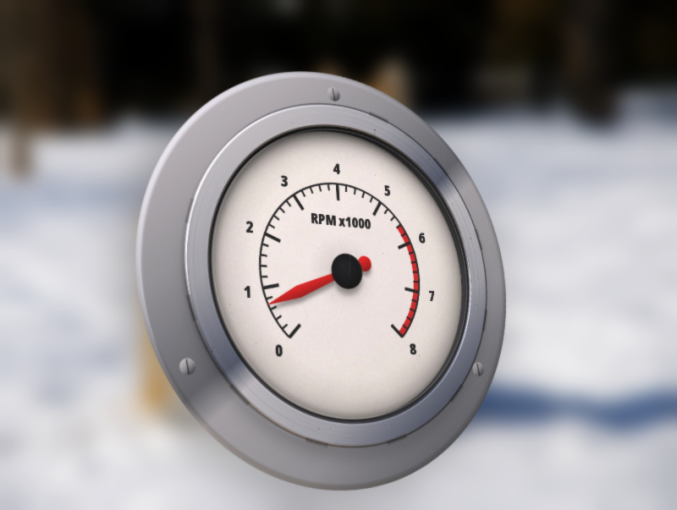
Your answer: 700 rpm
